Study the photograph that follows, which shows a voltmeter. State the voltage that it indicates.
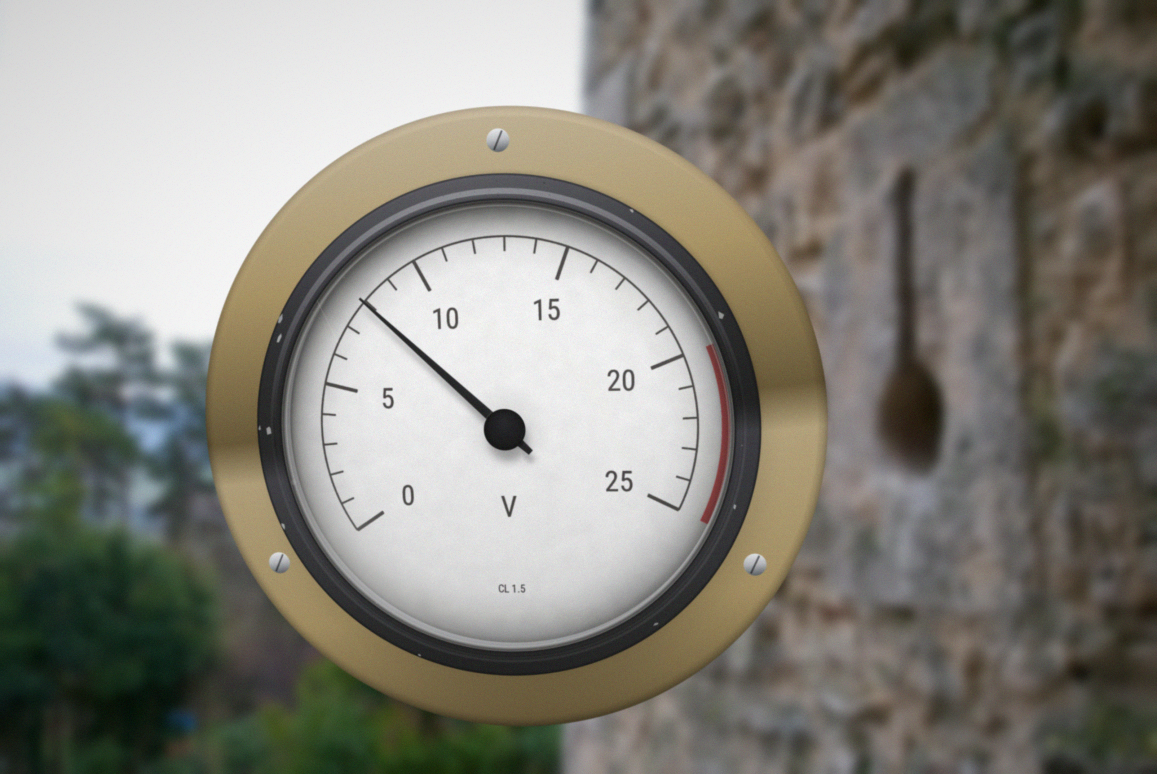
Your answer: 8 V
